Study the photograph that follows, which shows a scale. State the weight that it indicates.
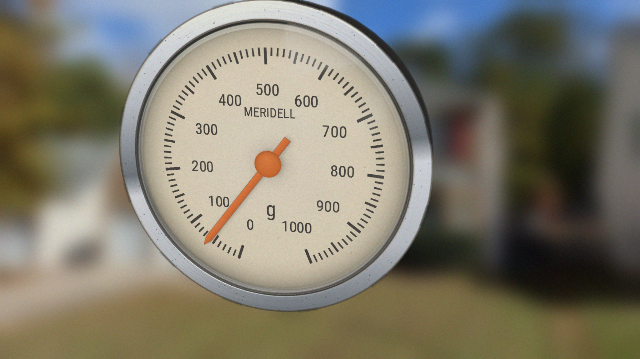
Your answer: 60 g
